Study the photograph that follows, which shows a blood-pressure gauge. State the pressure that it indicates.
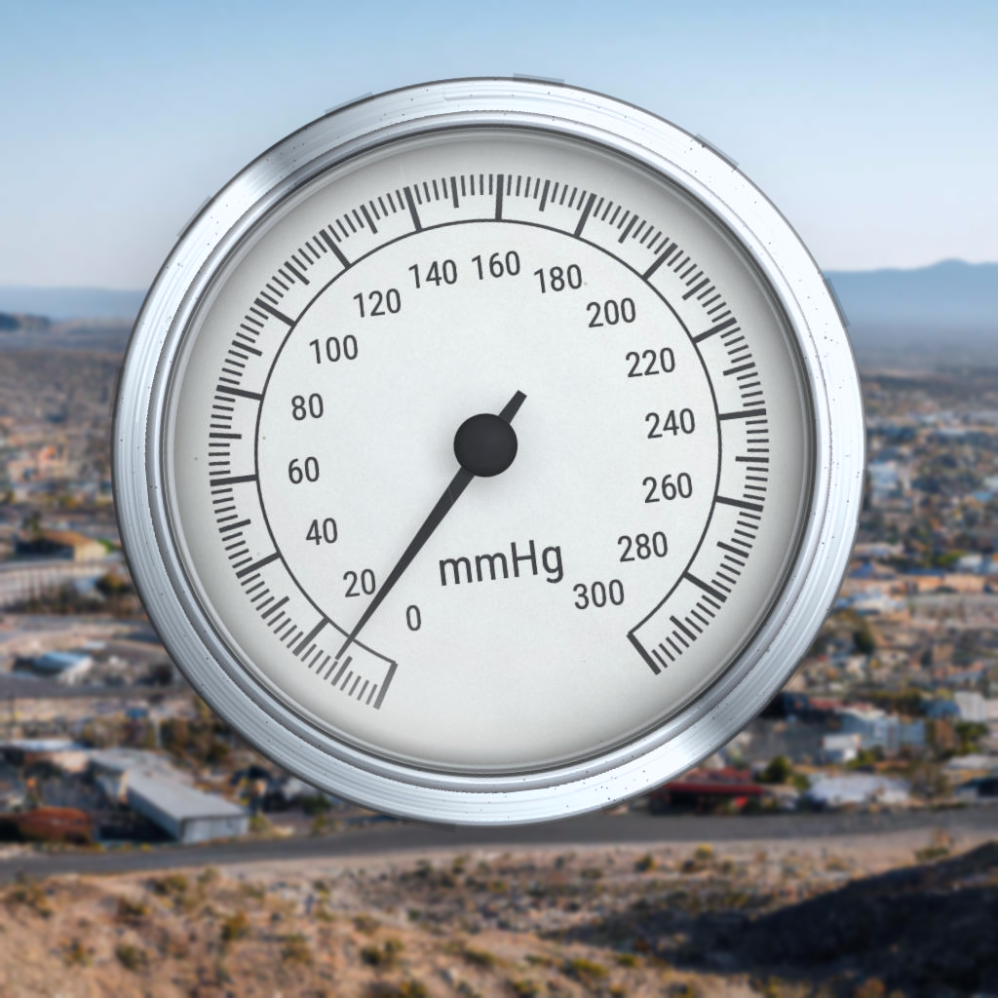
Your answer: 12 mmHg
